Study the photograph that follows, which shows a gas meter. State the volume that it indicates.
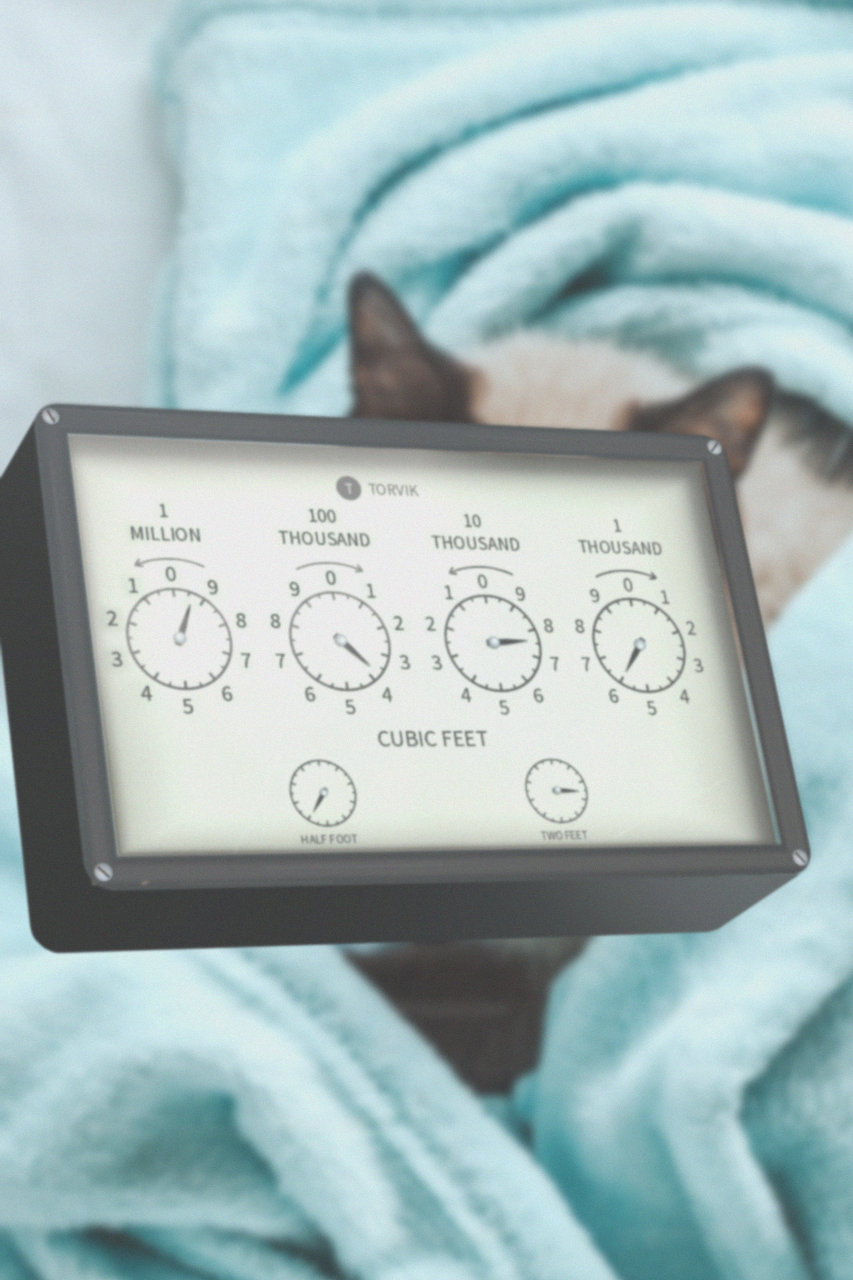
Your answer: 937600 ft³
